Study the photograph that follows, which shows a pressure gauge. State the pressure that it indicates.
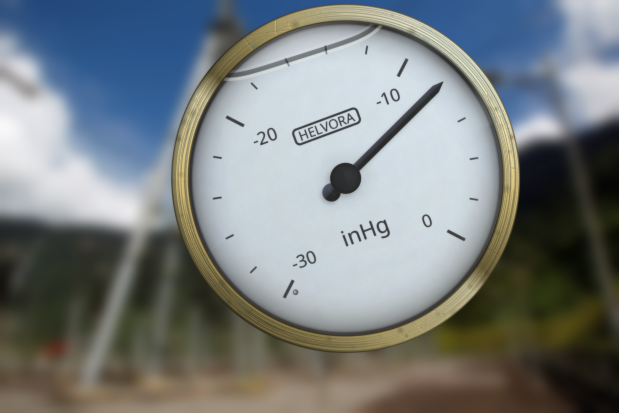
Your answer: -8 inHg
